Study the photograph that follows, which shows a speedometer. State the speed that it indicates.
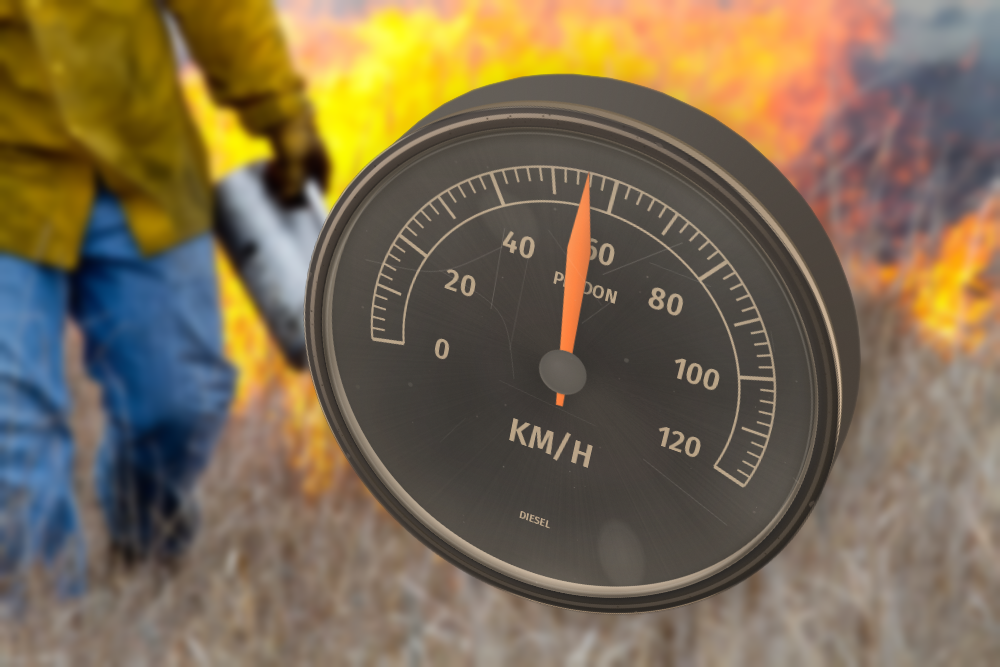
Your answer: 56 km/h
